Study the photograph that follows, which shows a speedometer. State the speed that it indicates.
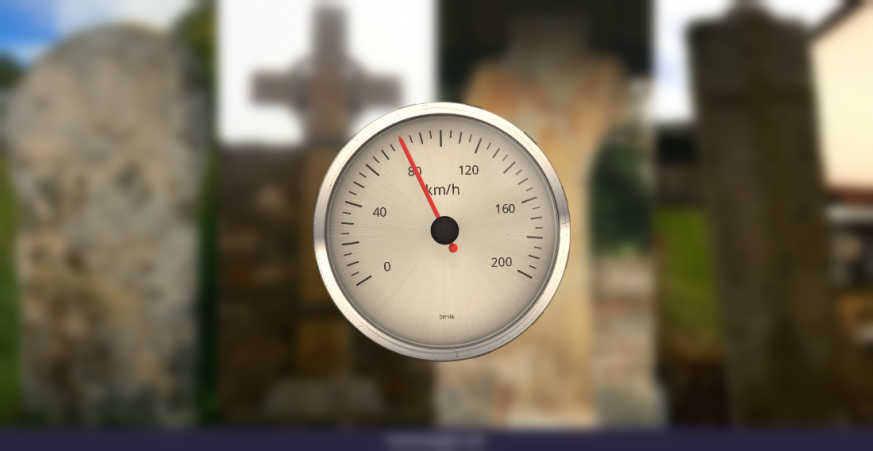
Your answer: 80 km/h
